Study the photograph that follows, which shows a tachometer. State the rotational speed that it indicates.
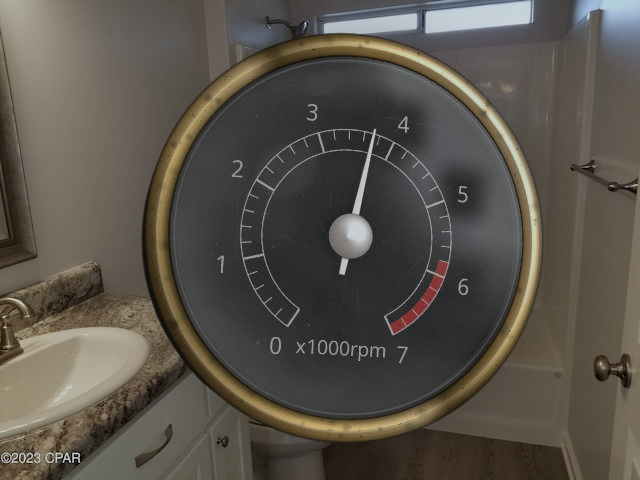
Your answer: 3700 rpm
